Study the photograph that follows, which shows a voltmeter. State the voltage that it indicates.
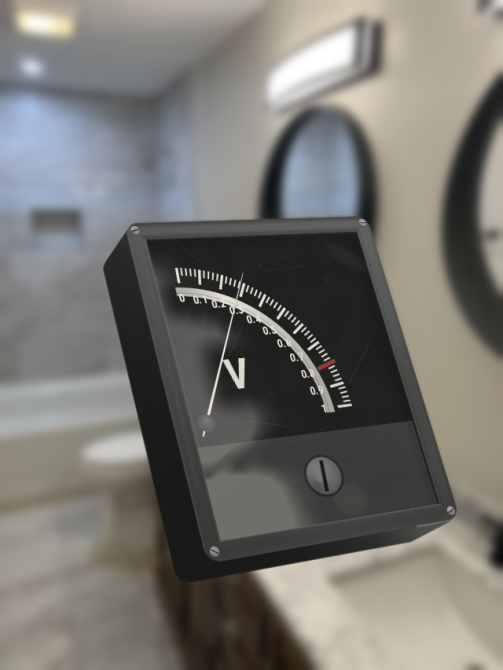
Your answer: 0.28 V
